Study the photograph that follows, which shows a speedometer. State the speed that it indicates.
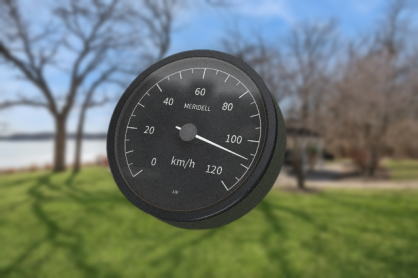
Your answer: 107.5 km/h
